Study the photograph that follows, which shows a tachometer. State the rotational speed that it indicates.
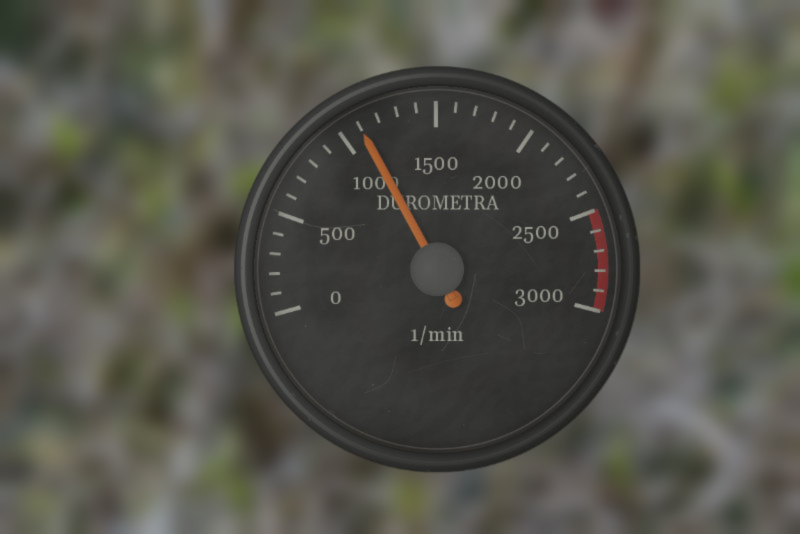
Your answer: 1100 rpm
